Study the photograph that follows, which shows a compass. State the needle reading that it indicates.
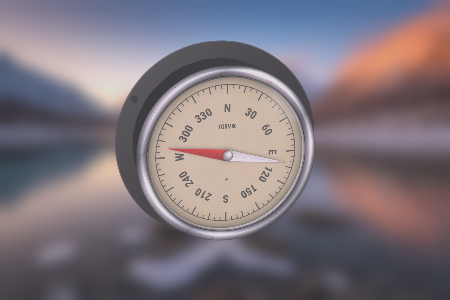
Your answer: 280 °
